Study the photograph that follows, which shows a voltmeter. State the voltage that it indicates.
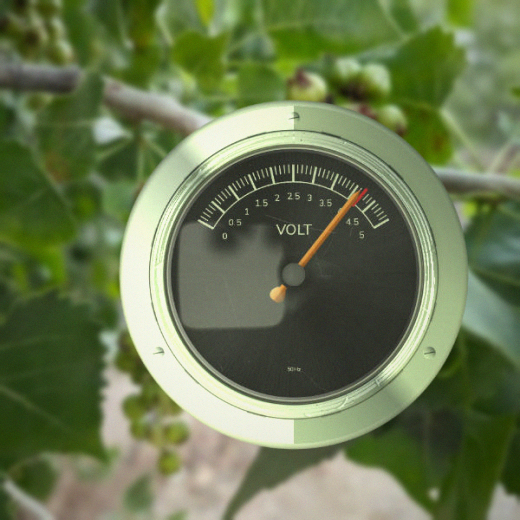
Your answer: 4.1 V
